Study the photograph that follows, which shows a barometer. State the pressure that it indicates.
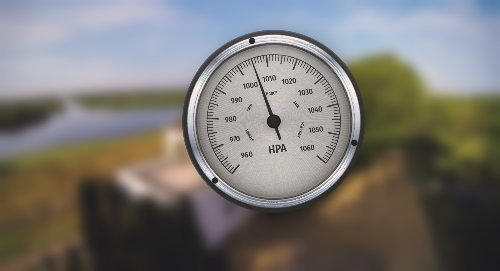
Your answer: 1005 hPa
